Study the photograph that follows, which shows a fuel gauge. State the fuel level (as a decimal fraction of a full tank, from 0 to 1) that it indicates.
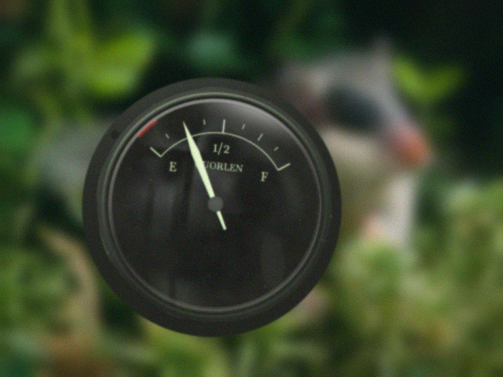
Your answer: 0.25
